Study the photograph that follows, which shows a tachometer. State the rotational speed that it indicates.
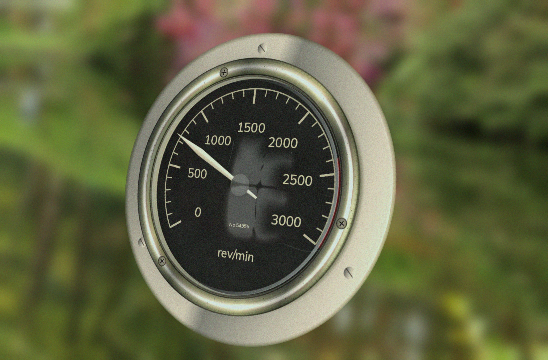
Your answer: 750 rpm
